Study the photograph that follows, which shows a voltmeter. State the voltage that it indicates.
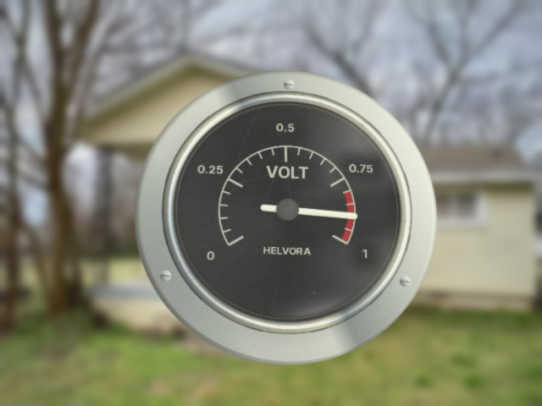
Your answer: 0.9 V
